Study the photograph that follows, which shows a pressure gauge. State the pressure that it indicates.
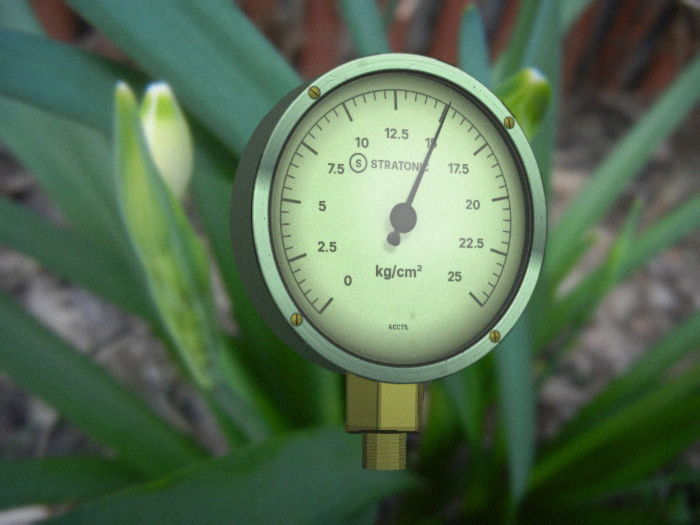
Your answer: 15 kg/cm²
